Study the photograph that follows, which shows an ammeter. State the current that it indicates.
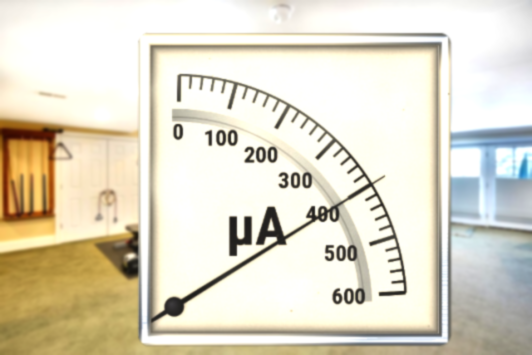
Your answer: 400 µA
